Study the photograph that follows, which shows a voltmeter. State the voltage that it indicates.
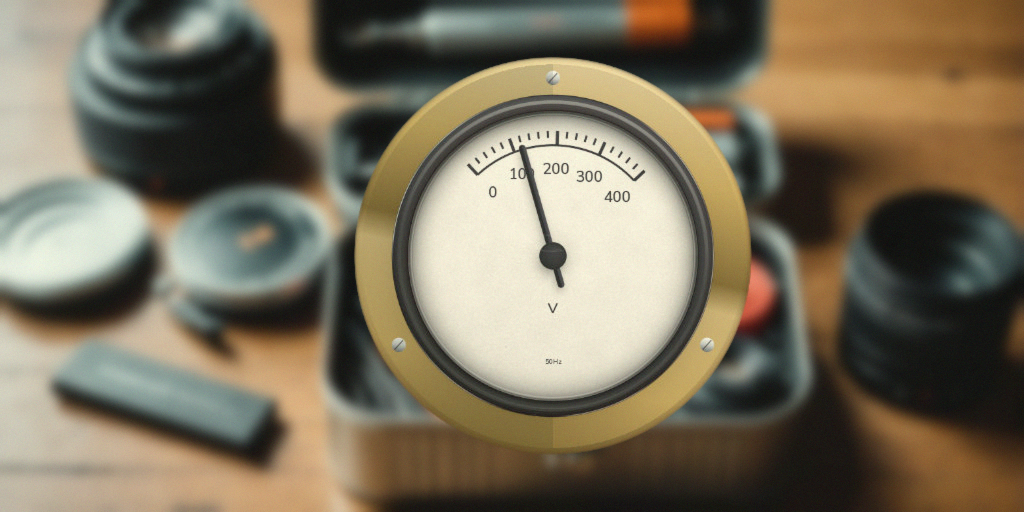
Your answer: 120 V
